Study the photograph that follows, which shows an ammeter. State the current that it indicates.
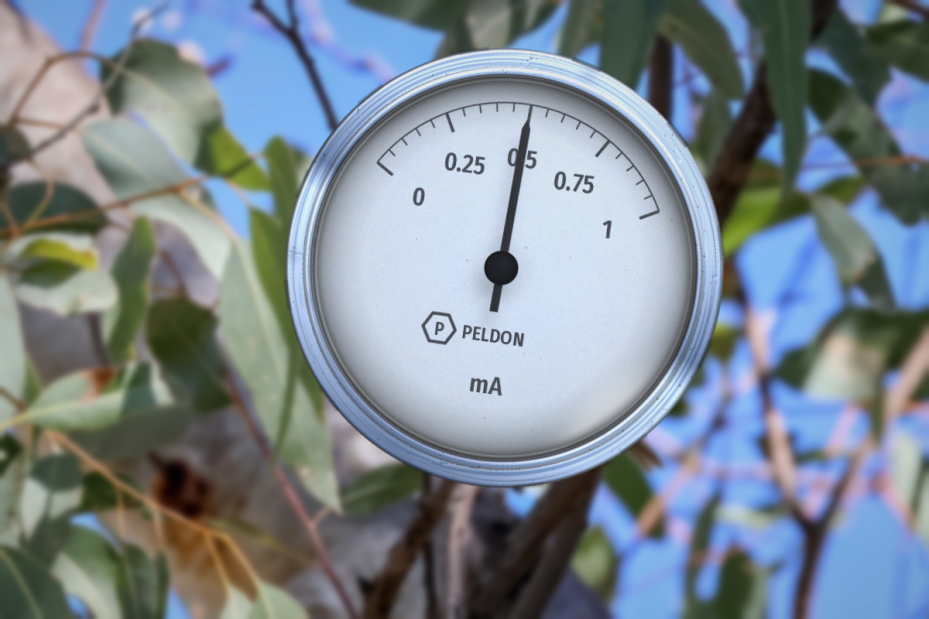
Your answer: 0.5 mA
